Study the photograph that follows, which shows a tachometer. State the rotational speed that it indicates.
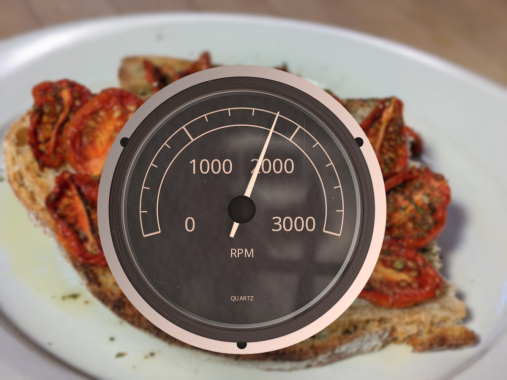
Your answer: 1800 rpm
